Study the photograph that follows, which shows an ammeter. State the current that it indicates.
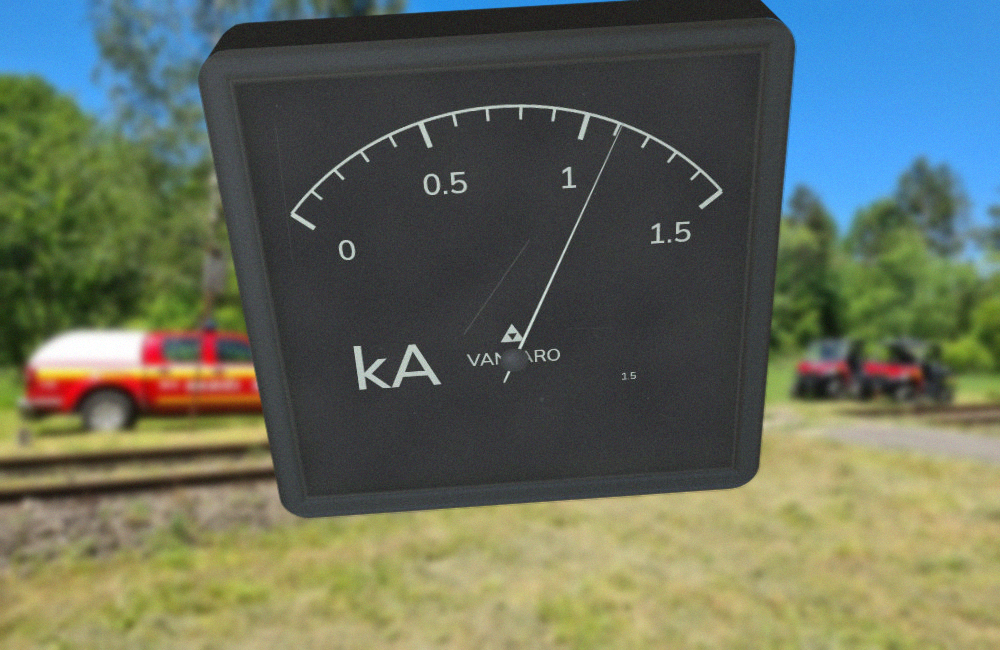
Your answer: 1.1 kA
